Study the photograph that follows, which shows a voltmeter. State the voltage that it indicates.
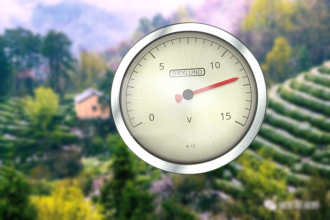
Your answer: 12 V
